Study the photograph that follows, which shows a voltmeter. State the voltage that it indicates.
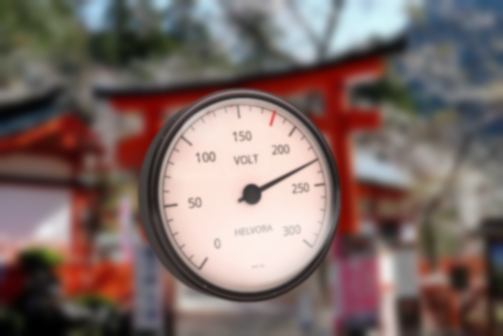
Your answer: 230 V
